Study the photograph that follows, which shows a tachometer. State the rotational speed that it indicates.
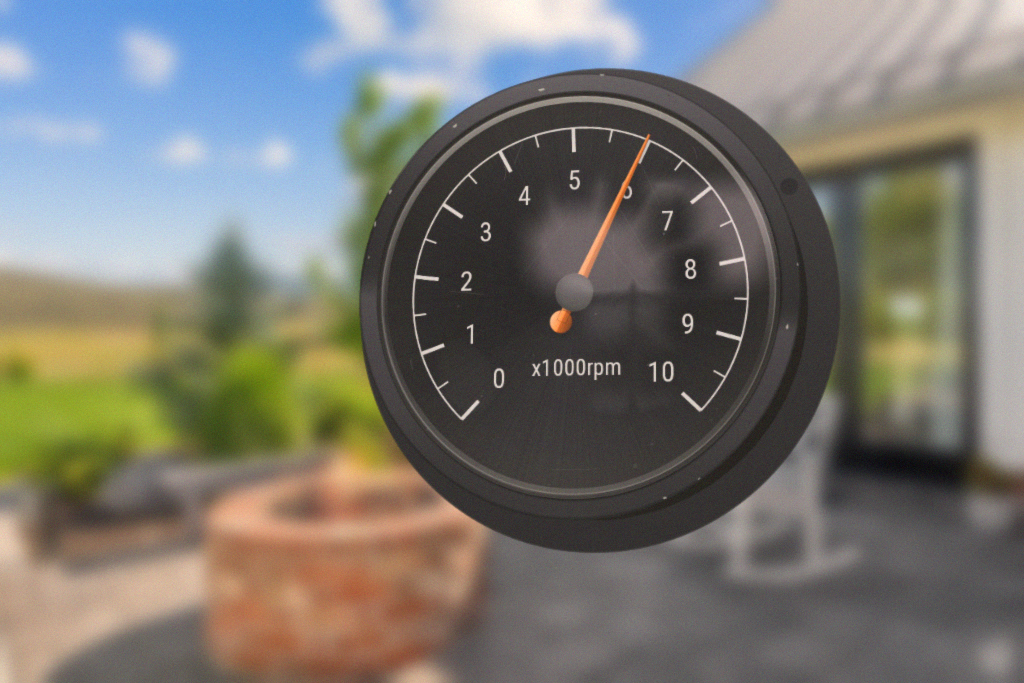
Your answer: 6000 rpm
